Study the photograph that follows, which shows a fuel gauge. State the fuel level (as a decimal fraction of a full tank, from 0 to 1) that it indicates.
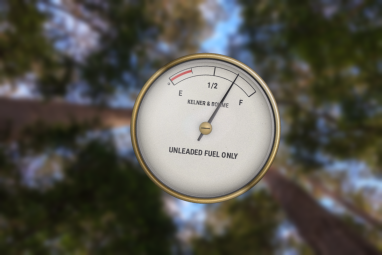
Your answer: 0.75
